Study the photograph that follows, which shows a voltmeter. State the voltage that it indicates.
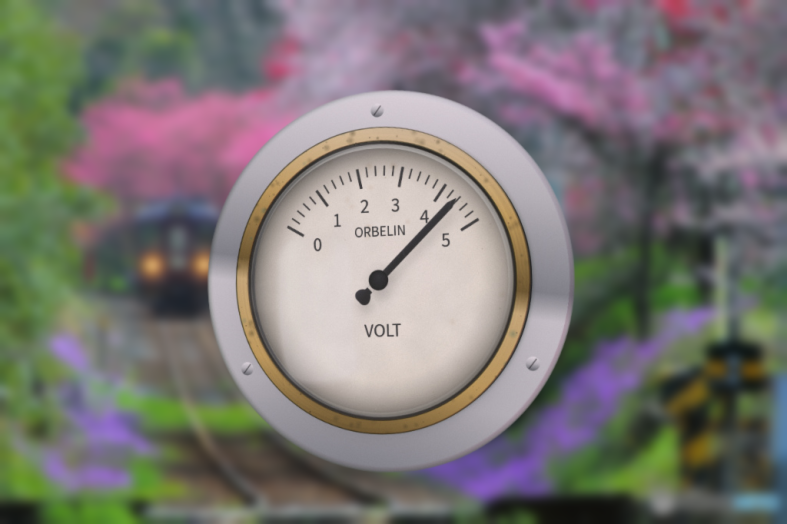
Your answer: 4.4 V
